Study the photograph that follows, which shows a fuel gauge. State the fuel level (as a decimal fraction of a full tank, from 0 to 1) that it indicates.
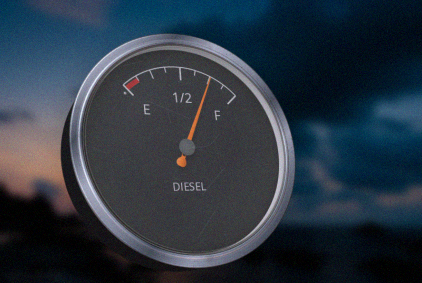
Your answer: 0.75
